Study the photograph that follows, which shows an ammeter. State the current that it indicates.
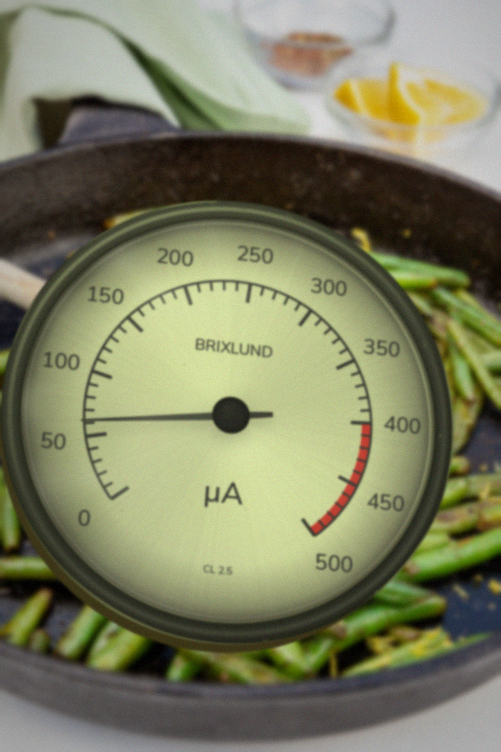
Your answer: 60 µA
